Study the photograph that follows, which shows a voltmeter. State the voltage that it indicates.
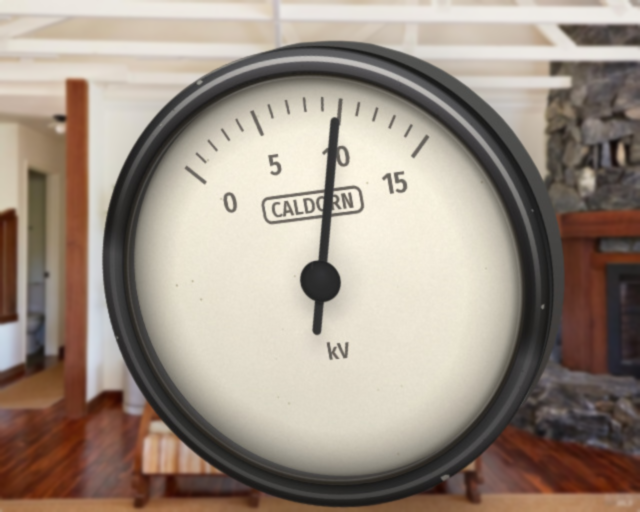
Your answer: 10 kV
